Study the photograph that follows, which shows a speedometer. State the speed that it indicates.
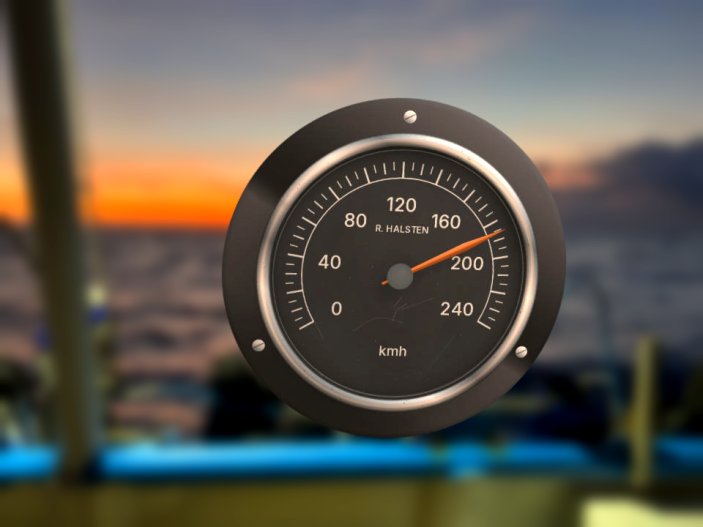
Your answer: 185 km/h
